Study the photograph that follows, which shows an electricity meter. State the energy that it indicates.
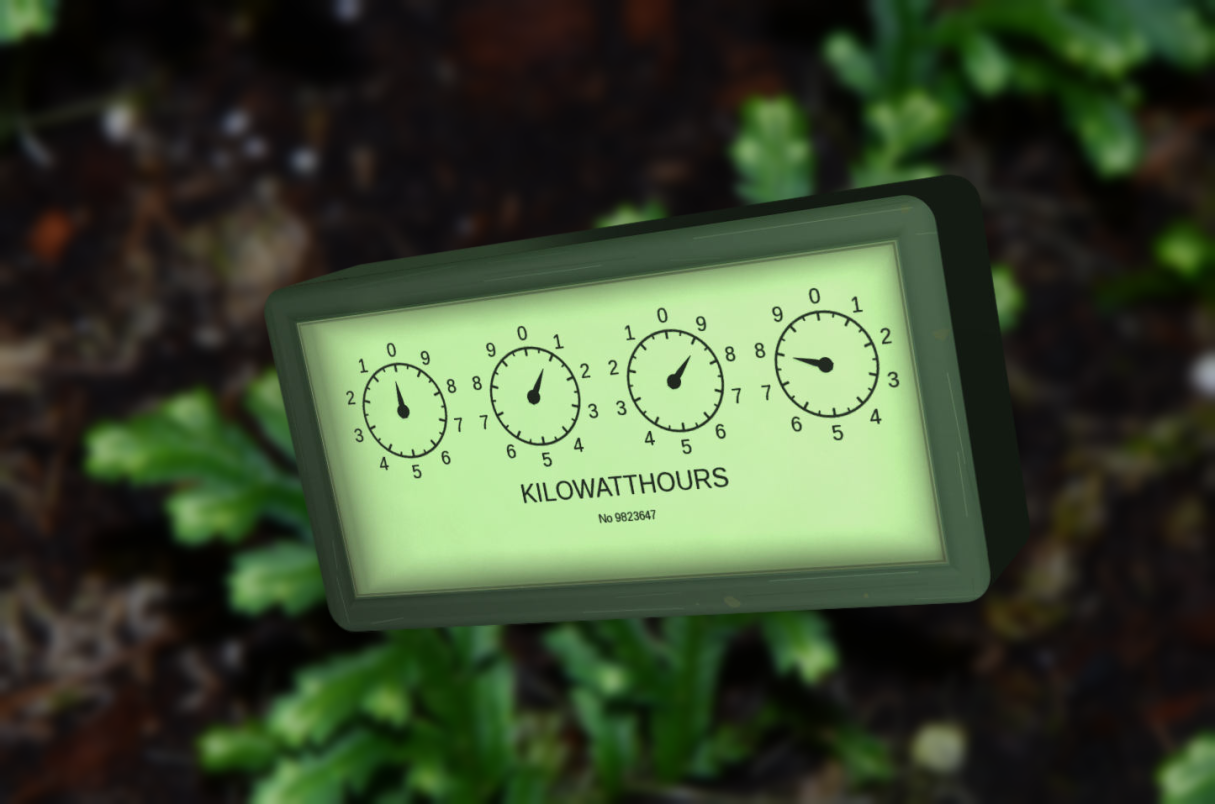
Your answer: 88 kWh
